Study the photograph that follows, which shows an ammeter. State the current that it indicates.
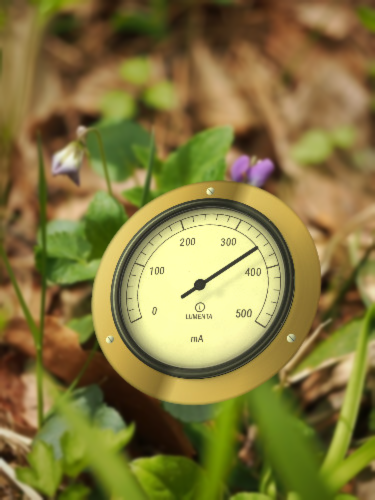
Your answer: 360 mA
